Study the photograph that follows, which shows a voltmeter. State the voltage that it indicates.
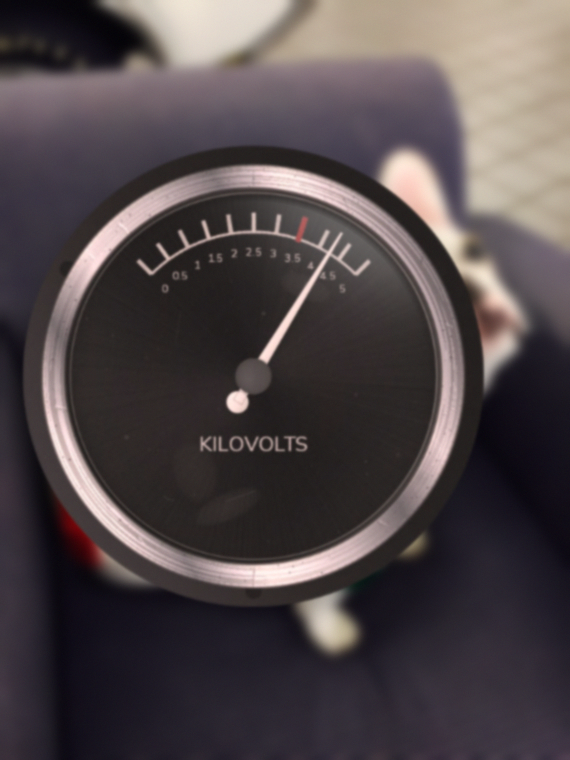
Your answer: 4.25 kV
